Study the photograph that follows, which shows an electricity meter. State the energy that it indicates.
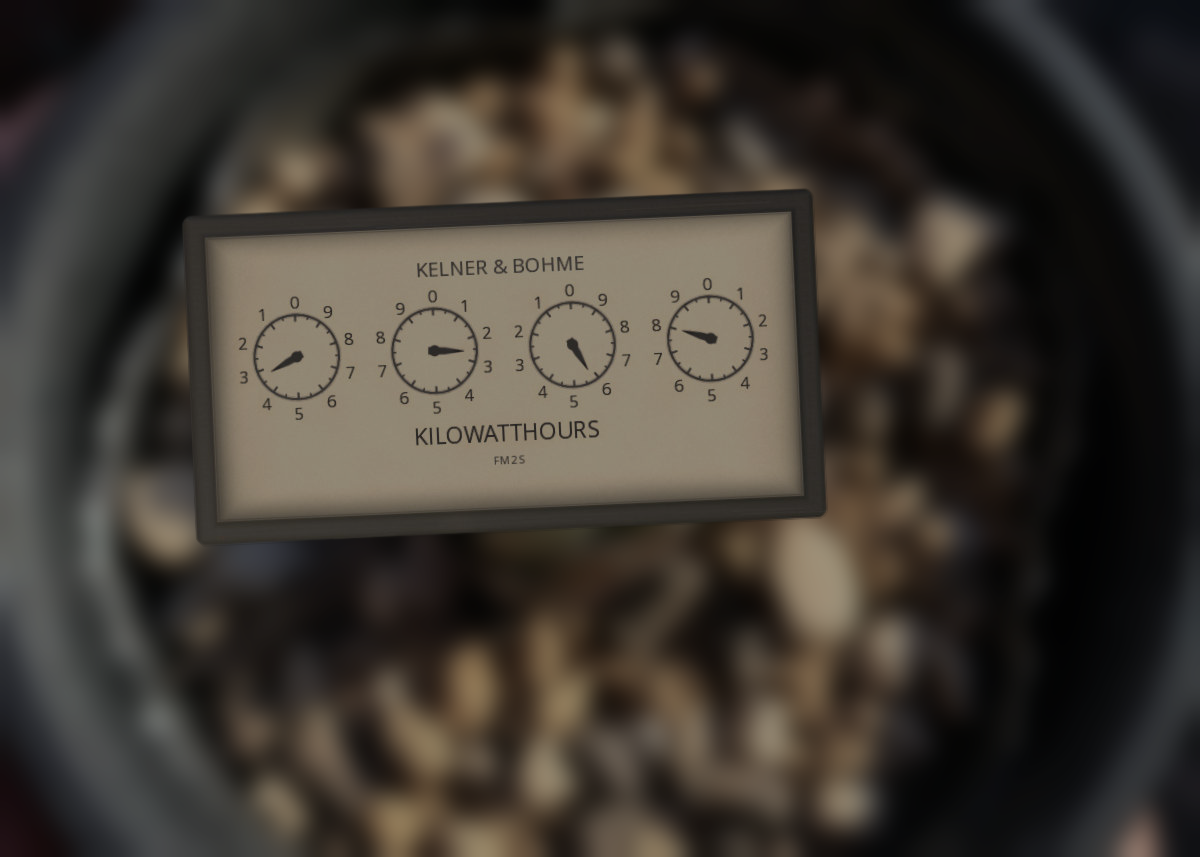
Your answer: 3258 kWh
